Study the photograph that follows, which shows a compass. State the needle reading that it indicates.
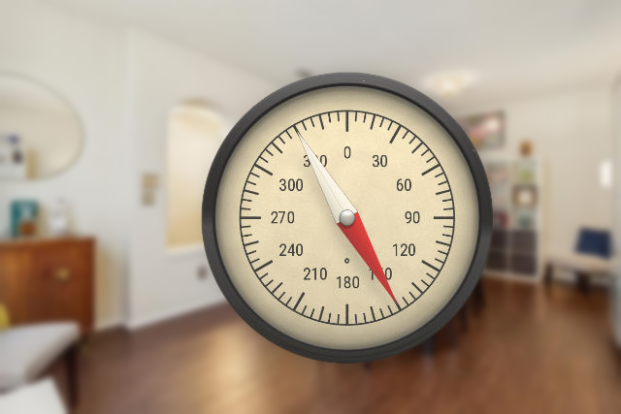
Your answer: 150 °
